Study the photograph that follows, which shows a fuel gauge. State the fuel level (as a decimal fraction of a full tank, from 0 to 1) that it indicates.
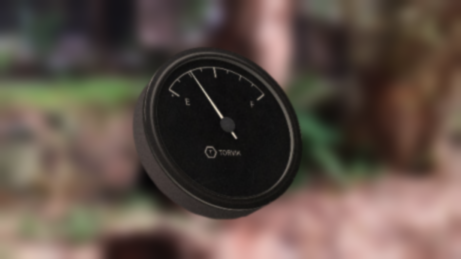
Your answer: 0.25
